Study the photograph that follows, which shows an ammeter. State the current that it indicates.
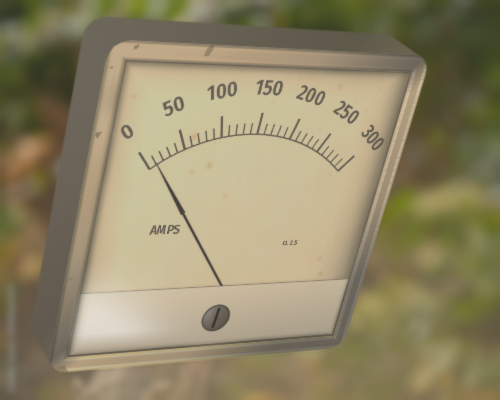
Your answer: 10 A
